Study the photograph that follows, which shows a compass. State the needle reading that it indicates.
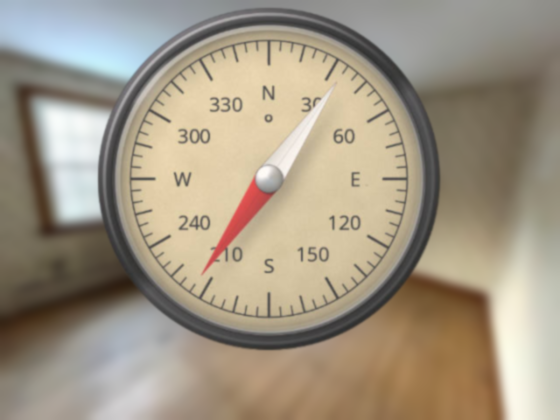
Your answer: 215 °
